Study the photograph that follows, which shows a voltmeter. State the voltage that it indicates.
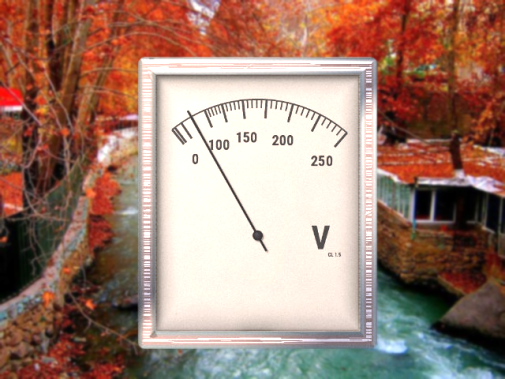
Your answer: 75 V
